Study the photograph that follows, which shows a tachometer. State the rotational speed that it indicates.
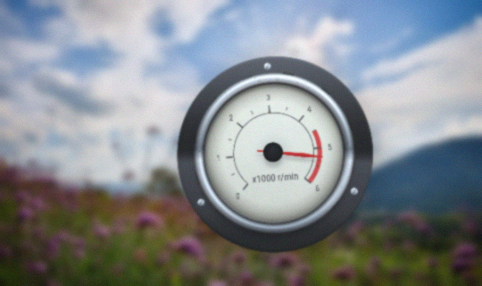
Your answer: 5250 rpm
